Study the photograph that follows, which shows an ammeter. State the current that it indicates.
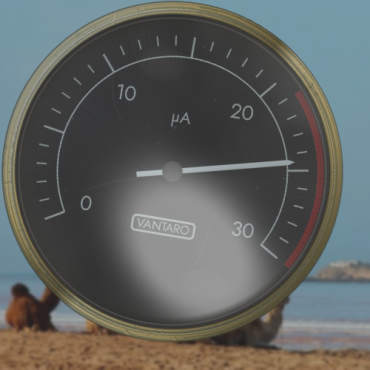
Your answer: 24.5 µA
